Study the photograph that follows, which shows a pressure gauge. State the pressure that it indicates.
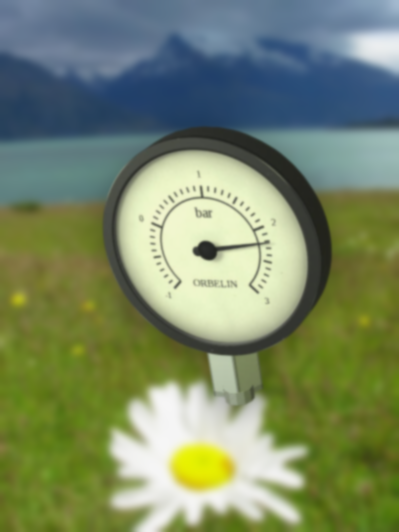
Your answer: 2.2 bar
